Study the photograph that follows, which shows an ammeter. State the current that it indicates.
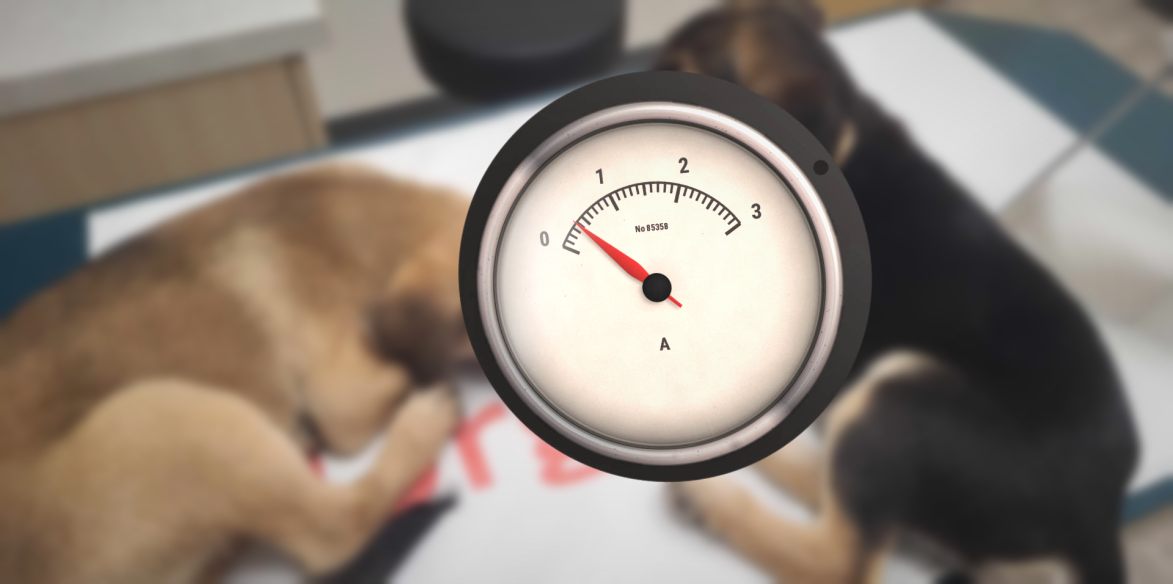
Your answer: 0.4 A
